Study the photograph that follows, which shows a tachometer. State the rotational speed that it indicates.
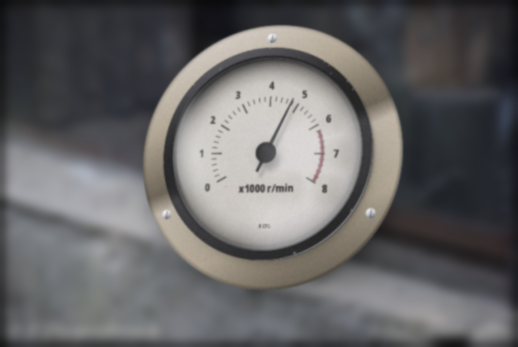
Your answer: 4800 rpm
